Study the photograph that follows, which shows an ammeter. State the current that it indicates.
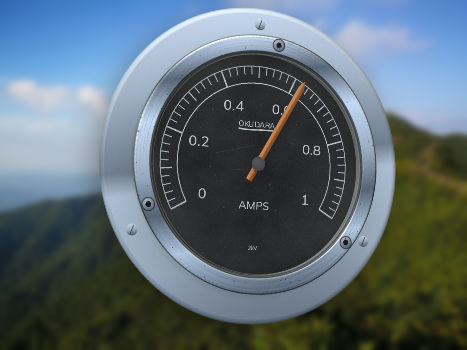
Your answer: 0.62 A
